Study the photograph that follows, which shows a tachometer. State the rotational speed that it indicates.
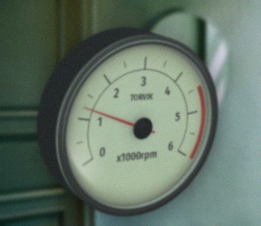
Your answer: 1250 rpm
